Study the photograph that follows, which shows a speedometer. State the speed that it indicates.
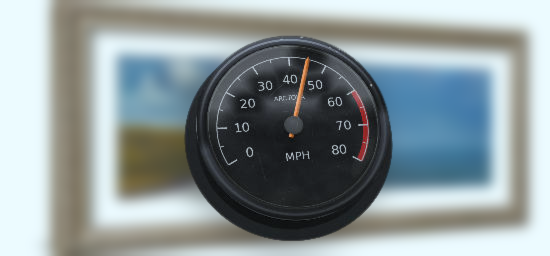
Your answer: 45 mph
